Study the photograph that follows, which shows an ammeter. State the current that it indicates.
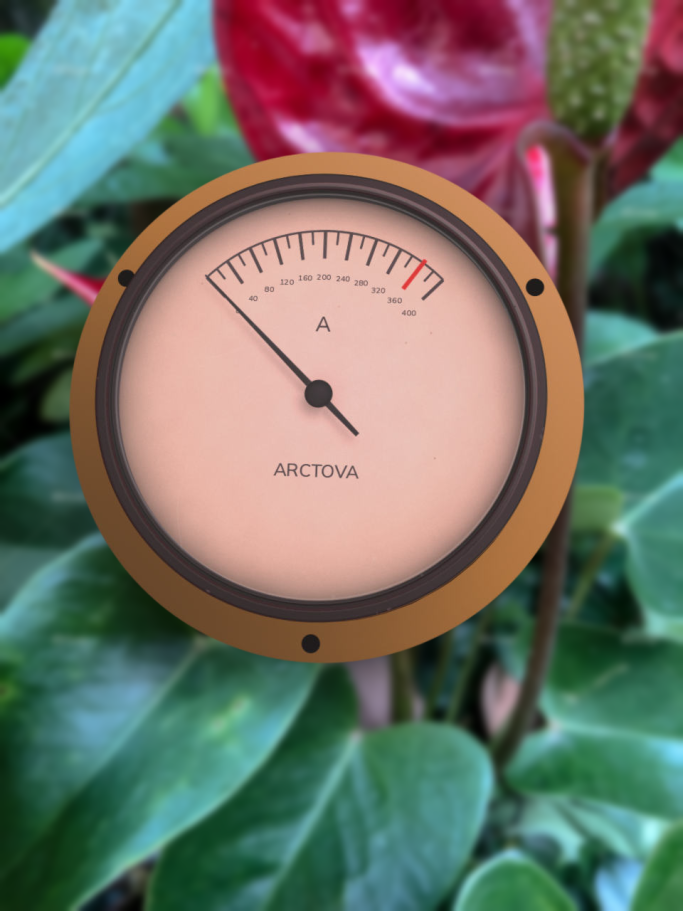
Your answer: 0 A
